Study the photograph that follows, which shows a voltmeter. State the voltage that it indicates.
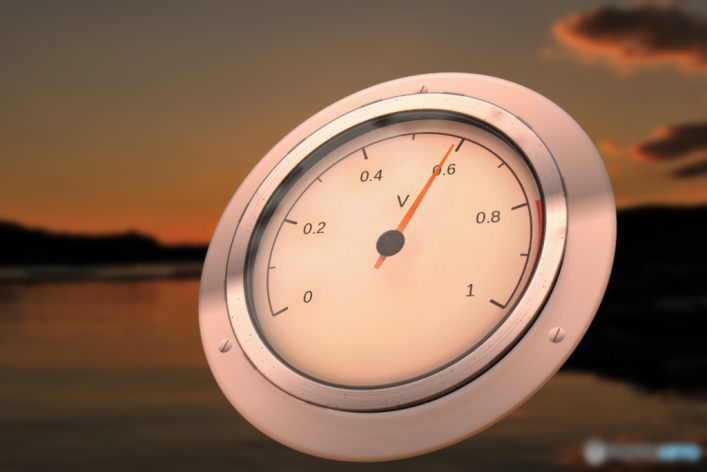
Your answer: 0.6 V
